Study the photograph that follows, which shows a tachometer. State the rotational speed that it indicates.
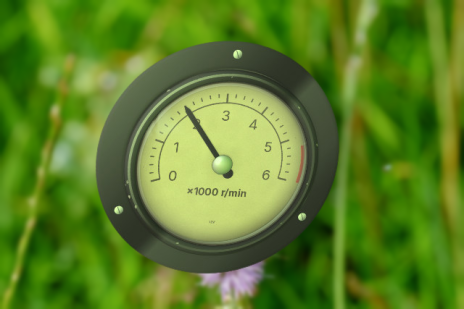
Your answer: 2000 rpm
